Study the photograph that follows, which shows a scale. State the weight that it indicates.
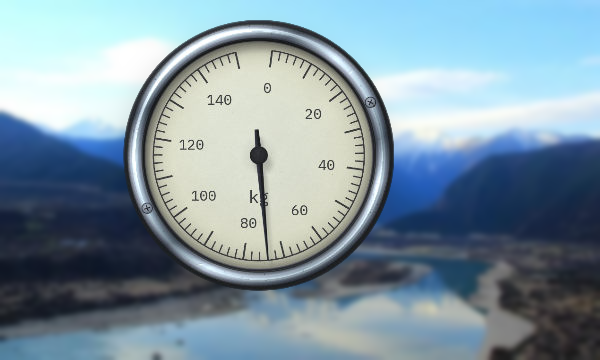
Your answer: 74 kg
